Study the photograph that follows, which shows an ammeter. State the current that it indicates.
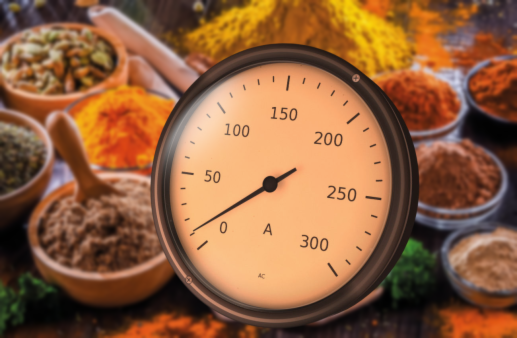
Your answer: 10 A
